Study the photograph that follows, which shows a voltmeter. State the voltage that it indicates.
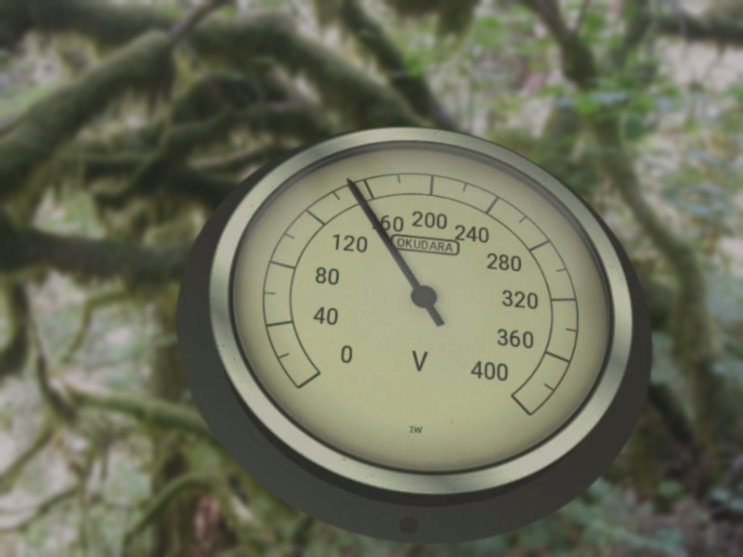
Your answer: 150 V
